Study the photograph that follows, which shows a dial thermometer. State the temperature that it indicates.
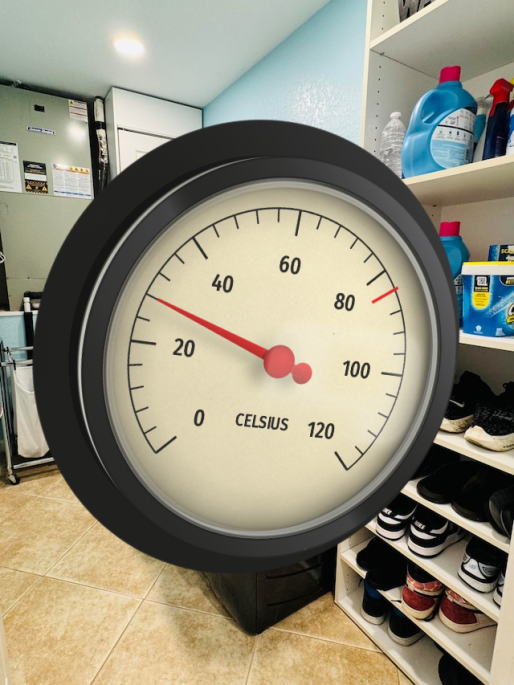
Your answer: 28 °C
